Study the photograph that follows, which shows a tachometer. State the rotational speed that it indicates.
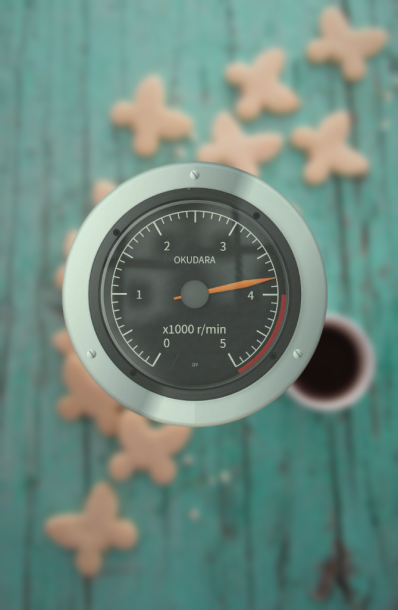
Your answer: 3800 rpm
